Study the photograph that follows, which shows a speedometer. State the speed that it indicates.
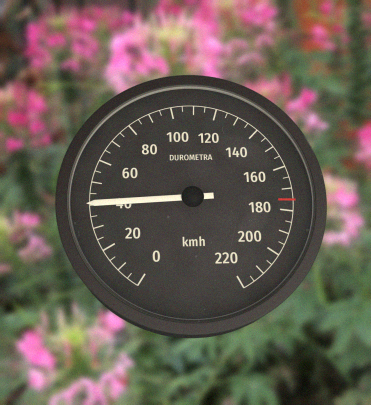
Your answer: 40 km/h
